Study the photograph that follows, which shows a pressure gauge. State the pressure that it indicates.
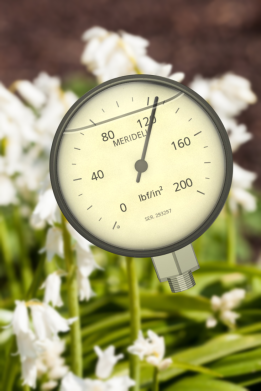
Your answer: 125 psi
